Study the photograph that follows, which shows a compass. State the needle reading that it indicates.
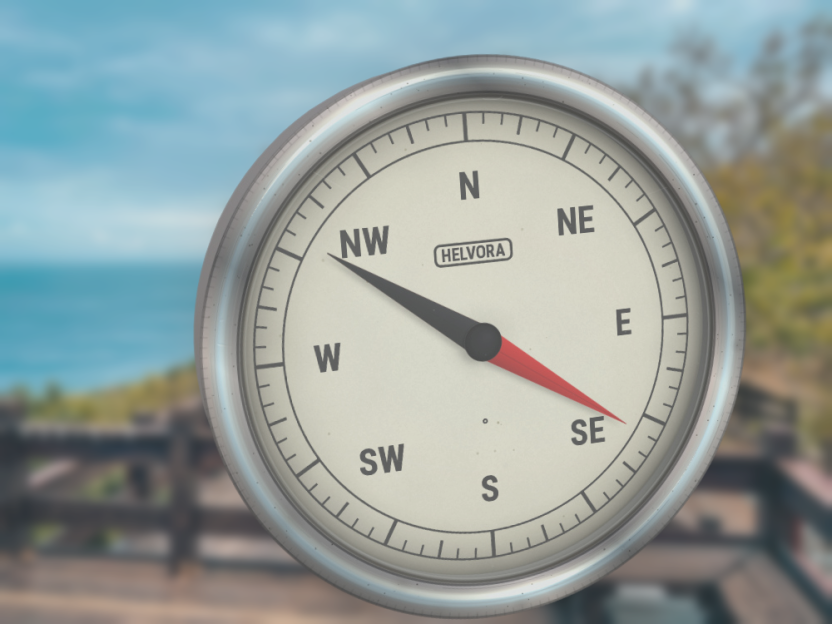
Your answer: 125 °
